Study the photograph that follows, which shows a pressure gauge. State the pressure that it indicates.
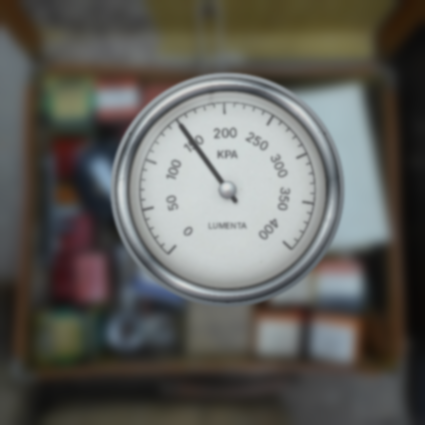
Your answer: 150 kPa
